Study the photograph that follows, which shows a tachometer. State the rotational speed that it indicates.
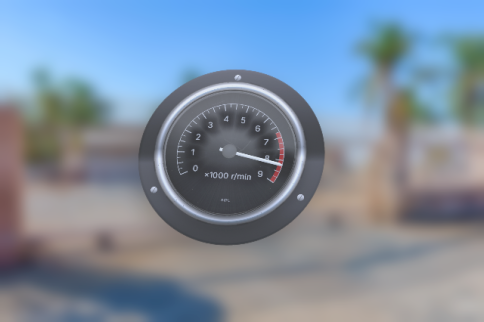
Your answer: 8250 rpm
